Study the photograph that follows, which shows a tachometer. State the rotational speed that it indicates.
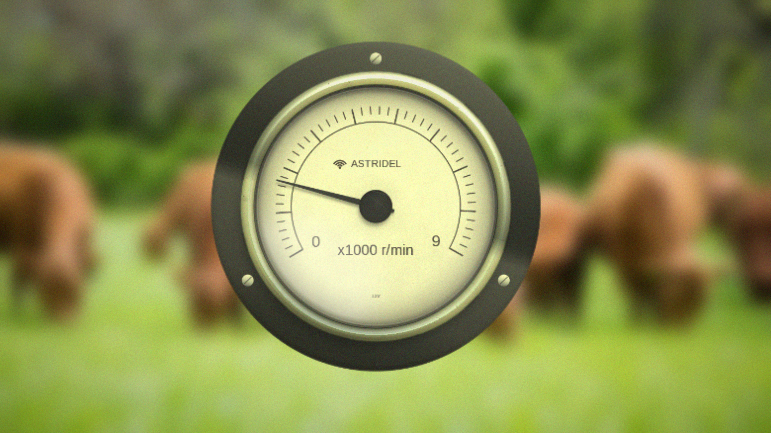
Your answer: 1700 rpm
